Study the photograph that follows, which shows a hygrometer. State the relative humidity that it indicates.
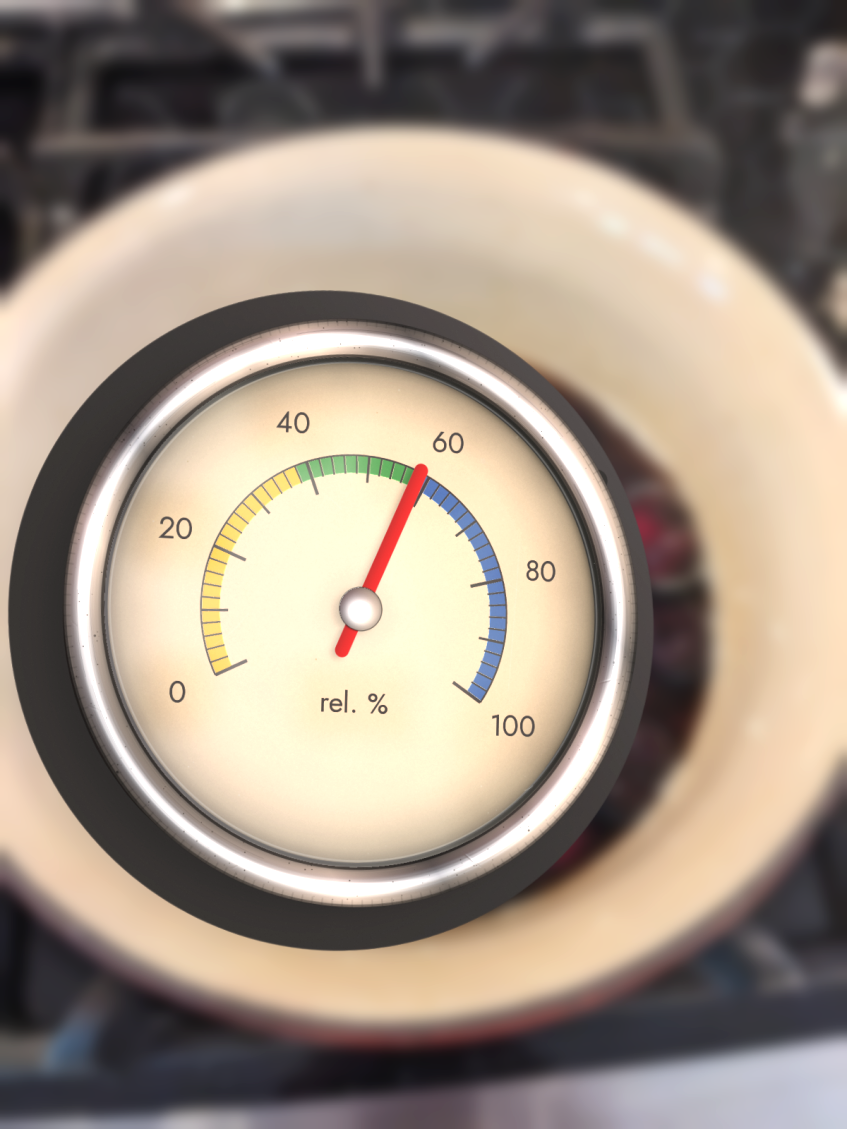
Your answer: 58 %
